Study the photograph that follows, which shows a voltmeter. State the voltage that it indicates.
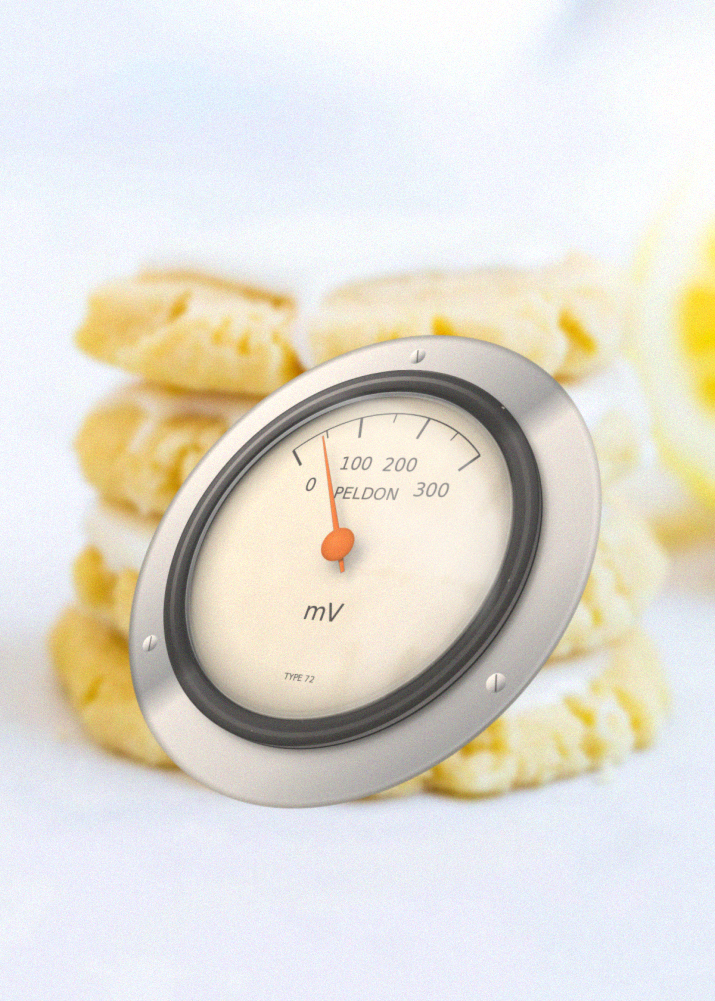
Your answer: 50 mV
